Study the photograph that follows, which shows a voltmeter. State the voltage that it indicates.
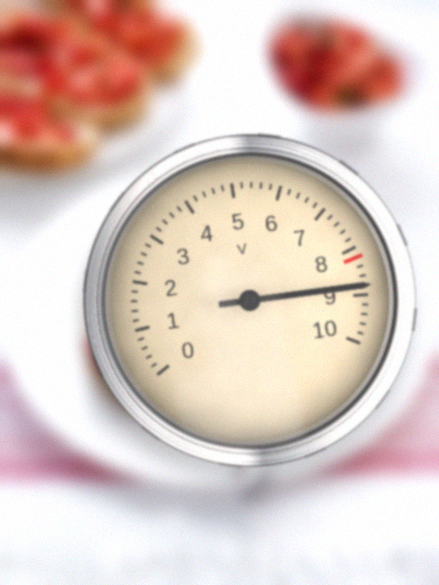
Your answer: 8.8 V
